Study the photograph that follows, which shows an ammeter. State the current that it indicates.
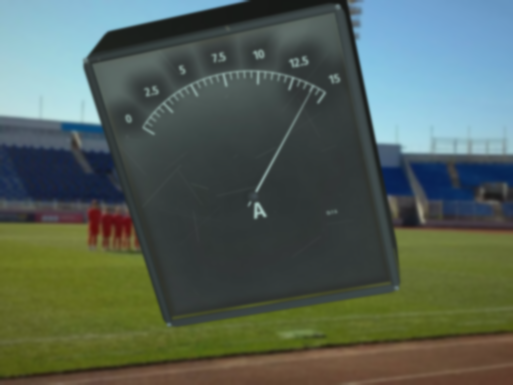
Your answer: 14 A
